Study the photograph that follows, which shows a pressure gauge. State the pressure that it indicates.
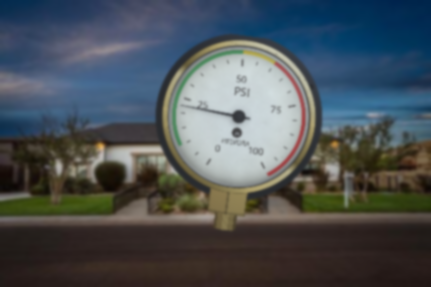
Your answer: 22.5 psi
